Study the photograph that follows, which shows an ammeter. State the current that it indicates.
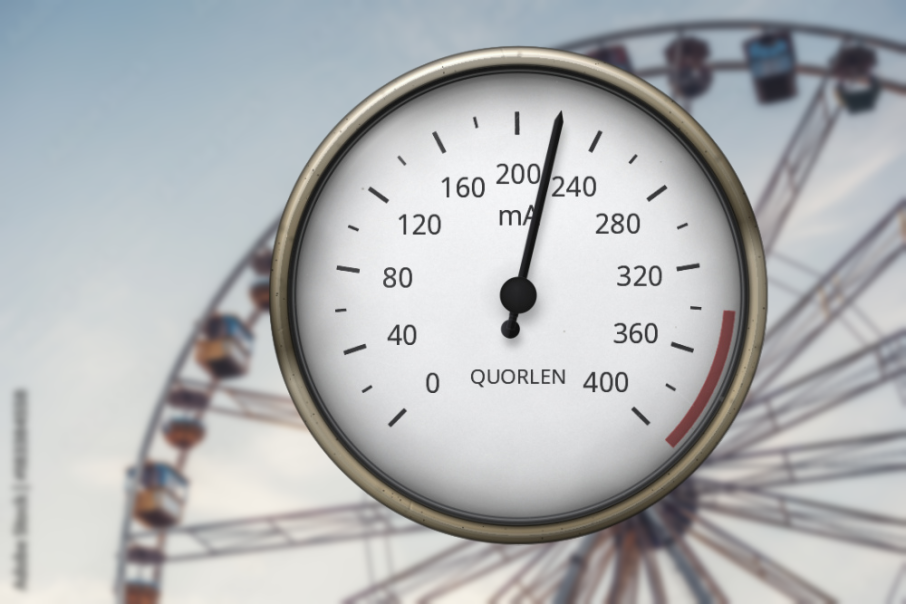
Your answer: 220 mA
